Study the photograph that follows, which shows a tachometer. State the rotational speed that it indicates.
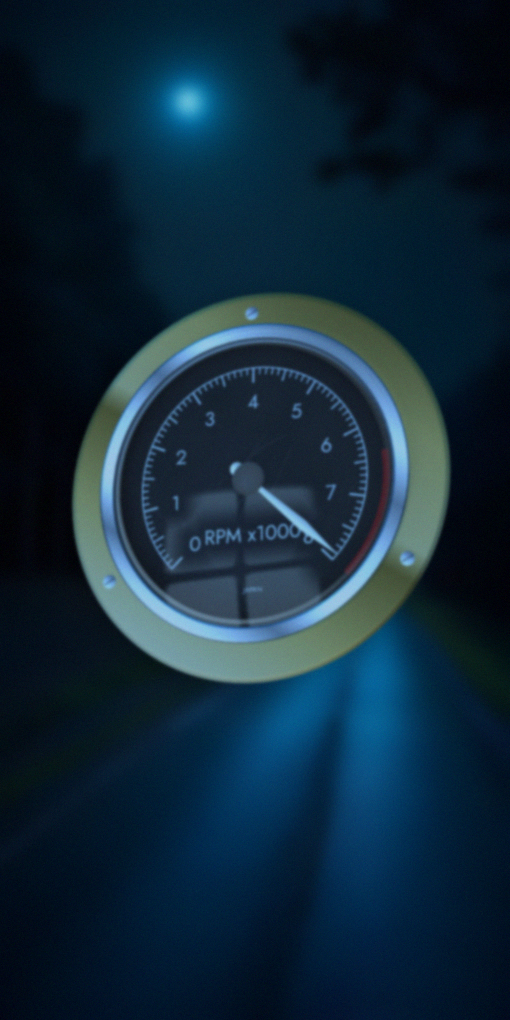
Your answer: 7900 rpm
